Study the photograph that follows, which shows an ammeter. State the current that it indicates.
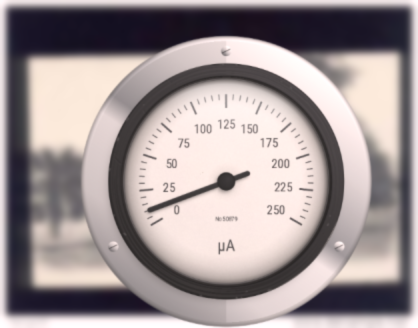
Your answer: 10 µA
